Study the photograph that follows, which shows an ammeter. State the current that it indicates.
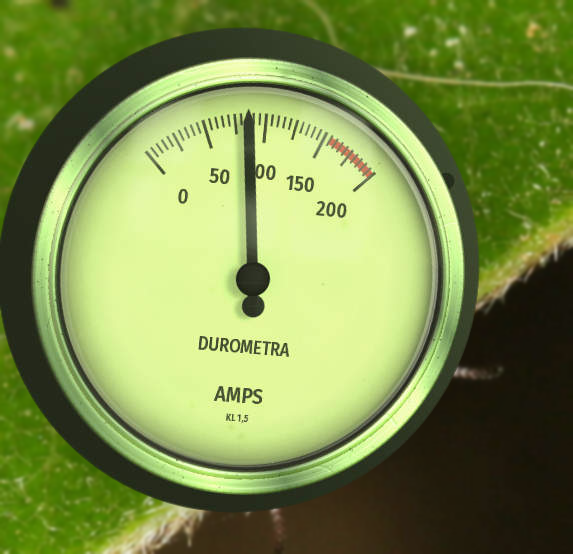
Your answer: 85 A
